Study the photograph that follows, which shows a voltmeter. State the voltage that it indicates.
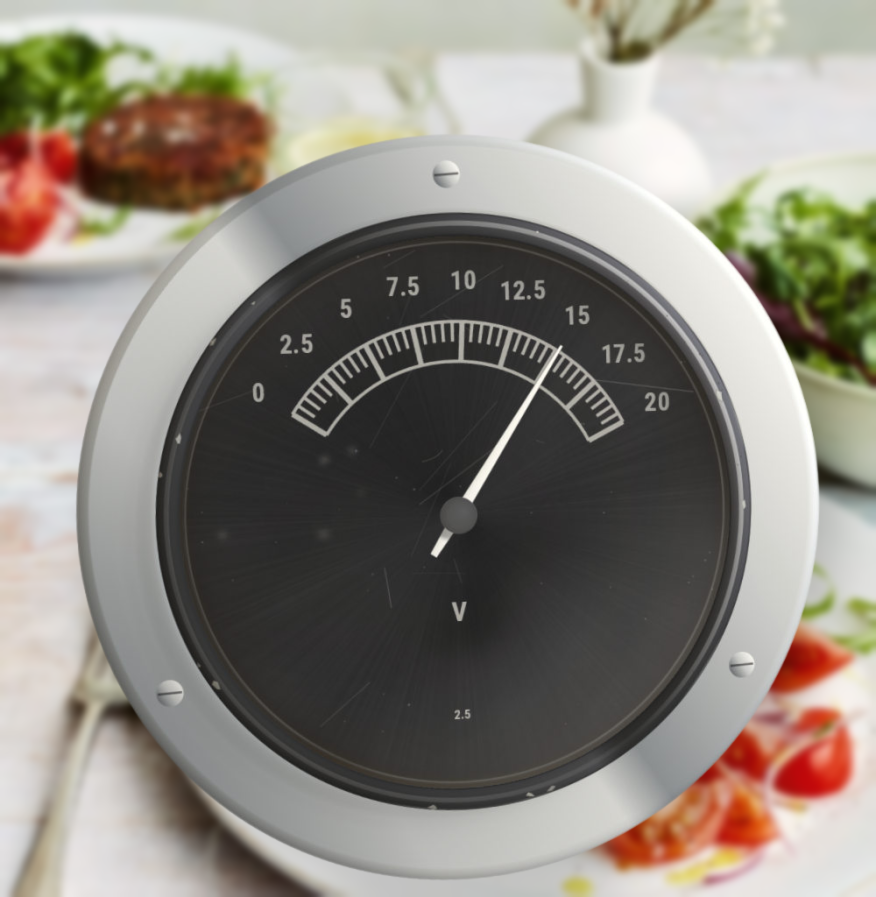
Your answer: 15 V
